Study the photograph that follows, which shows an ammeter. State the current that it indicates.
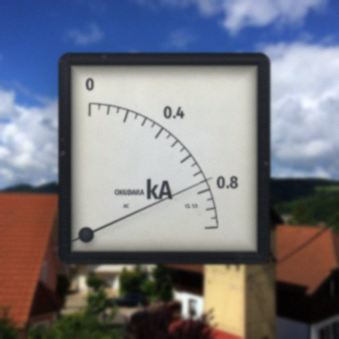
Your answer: 0.75 kA
